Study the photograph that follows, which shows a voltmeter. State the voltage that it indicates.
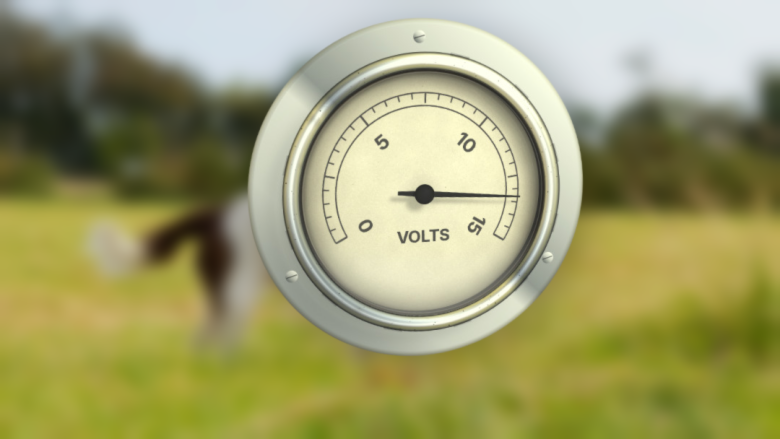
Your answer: 13.25 V
